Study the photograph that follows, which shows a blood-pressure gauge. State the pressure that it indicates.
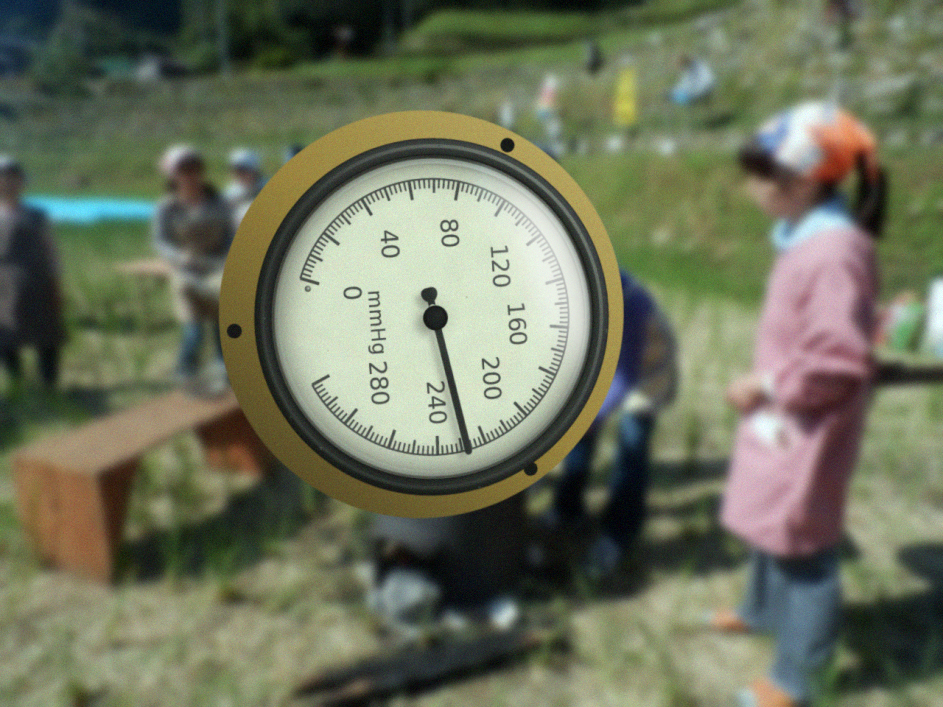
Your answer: 228 mmHg
